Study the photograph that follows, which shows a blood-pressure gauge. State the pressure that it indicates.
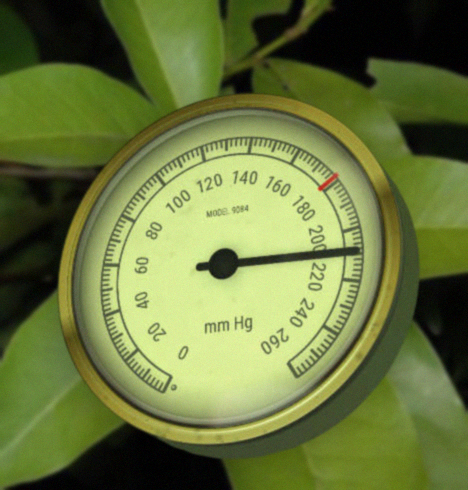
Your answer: 210 mmHg
